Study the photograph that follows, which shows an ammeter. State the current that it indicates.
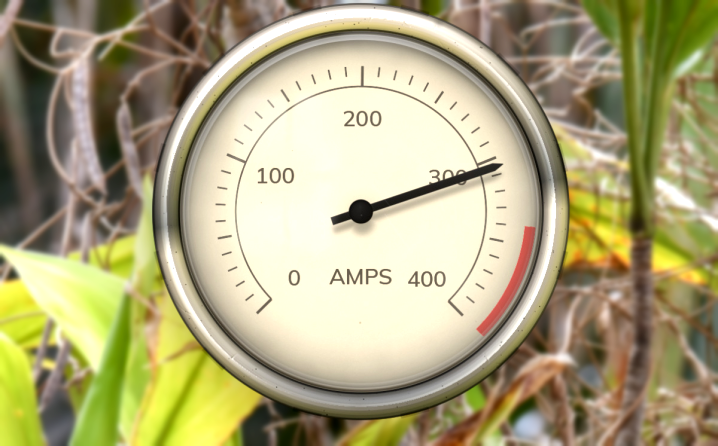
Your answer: 305 A
